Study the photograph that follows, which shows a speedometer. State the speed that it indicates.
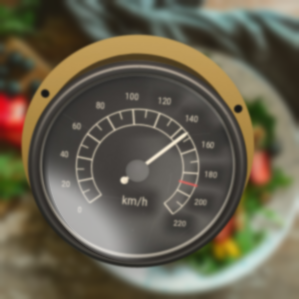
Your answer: 145 km/h
